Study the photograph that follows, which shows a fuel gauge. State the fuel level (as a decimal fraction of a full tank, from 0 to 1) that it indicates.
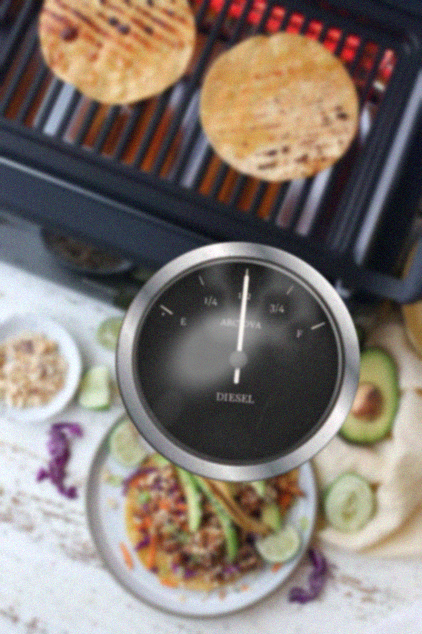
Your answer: 0.5
